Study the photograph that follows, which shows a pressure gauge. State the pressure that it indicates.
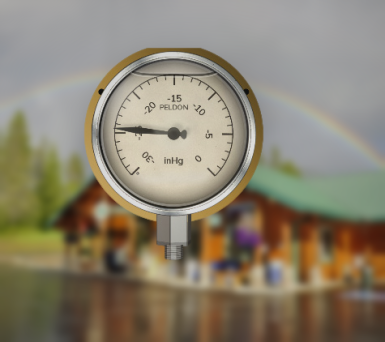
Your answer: -24.5 inHg
